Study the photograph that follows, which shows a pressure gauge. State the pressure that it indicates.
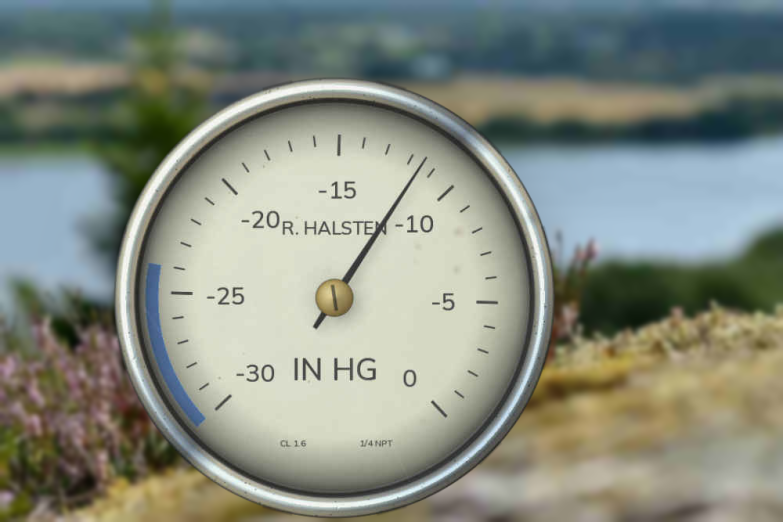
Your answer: -11.5 inHg
